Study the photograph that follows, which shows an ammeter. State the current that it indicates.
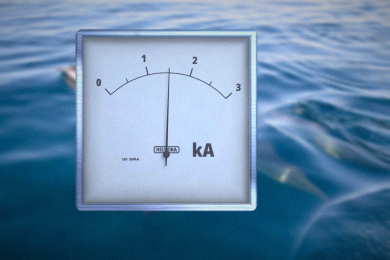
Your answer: 1.5 kA
